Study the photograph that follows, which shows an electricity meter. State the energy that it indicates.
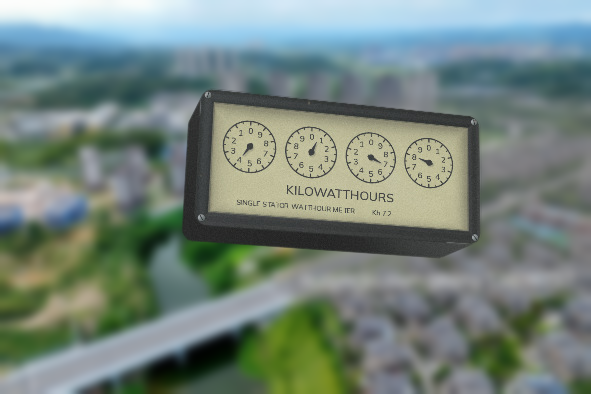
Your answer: 4068 kWh
